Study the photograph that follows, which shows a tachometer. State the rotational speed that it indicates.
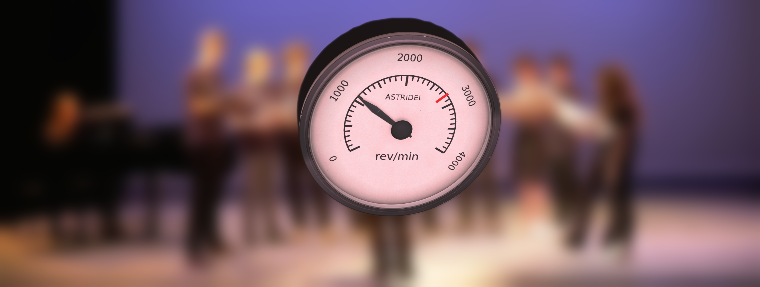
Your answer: 1100 rpm
